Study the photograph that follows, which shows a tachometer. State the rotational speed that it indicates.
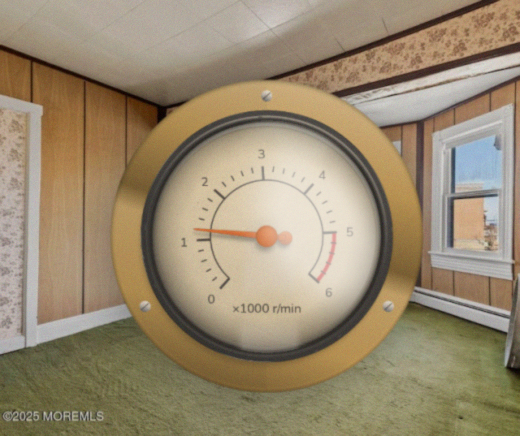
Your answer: 1200 rpm
